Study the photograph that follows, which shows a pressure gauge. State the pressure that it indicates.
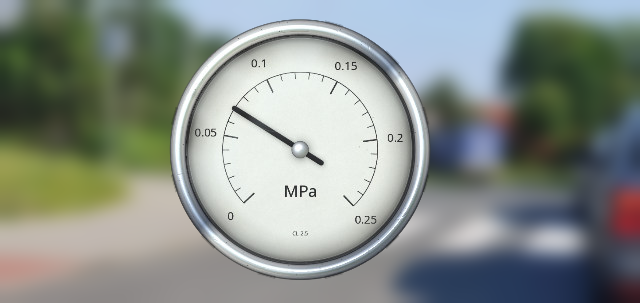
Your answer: 0.07 MPa
